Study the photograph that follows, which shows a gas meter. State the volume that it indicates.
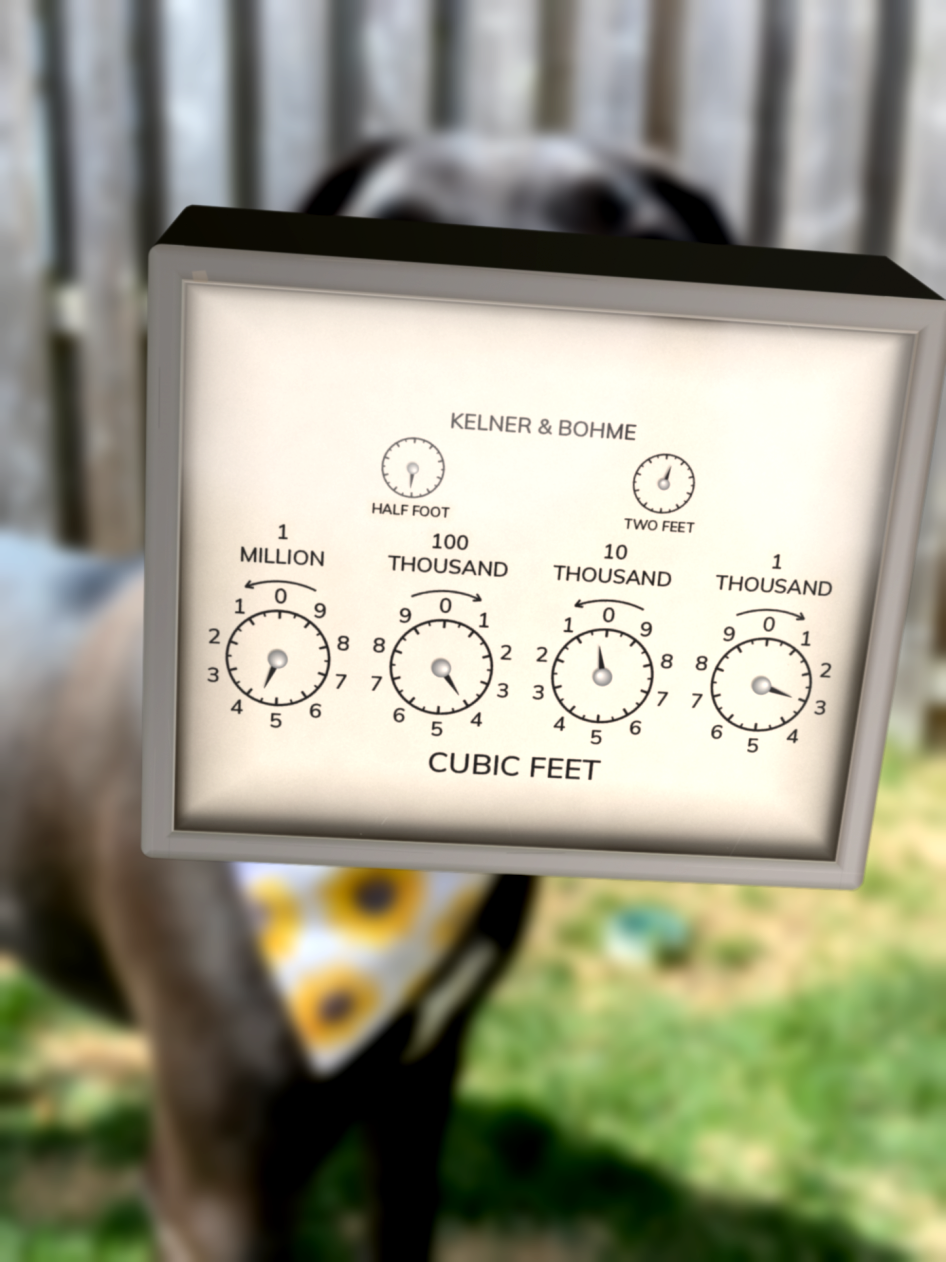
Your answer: 440300 ft³
